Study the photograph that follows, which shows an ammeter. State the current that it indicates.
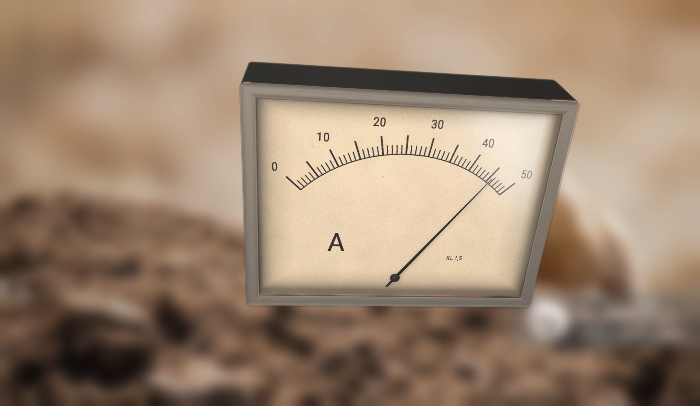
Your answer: 45 A
